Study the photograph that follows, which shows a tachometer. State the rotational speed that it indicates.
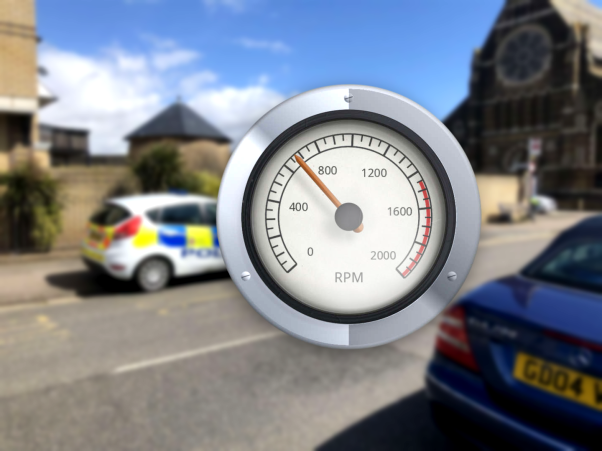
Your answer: 675 rpm
